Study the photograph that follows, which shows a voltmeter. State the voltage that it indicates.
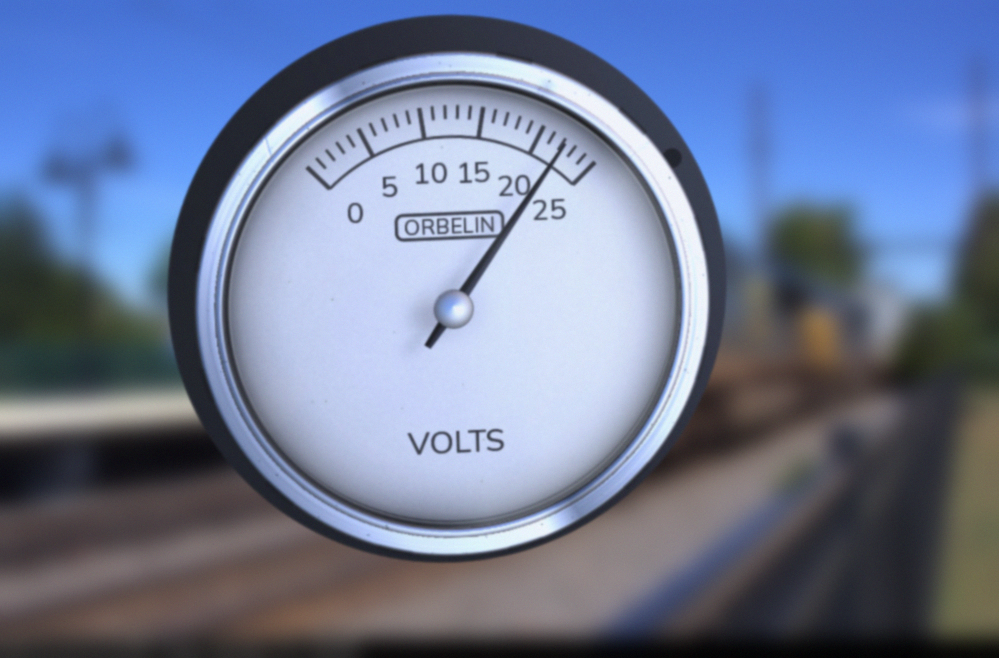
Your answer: 22 V
